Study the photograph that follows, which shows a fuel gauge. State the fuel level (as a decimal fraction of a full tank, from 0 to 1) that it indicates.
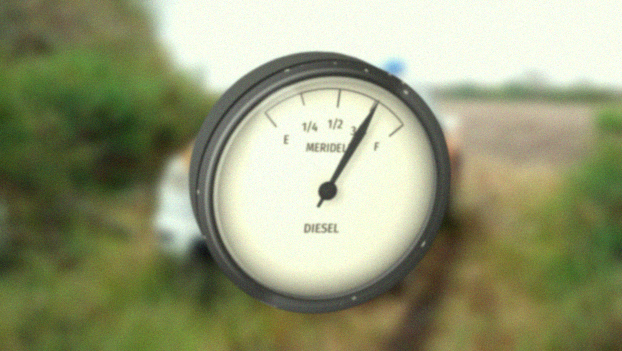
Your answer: 0.75
